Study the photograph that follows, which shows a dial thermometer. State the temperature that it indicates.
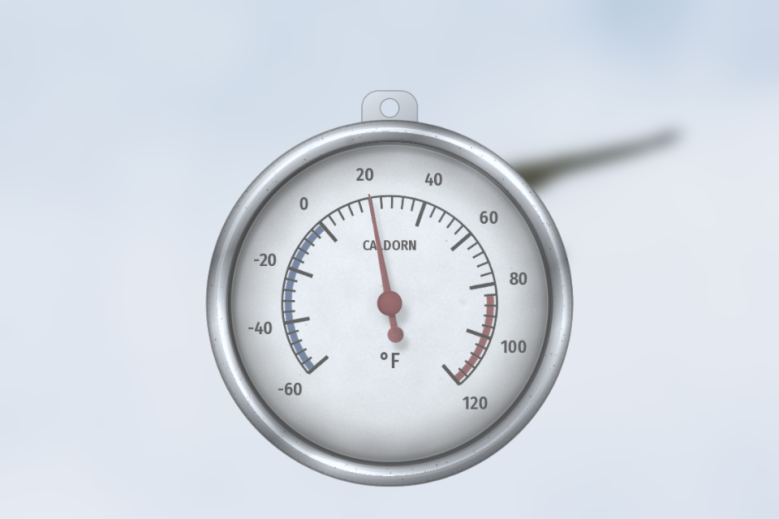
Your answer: 20 °F
